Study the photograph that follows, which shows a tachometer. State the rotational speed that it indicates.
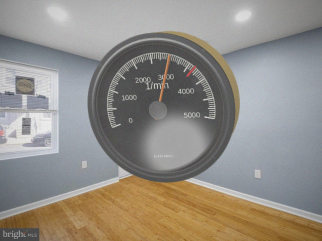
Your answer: 3000 rpm
